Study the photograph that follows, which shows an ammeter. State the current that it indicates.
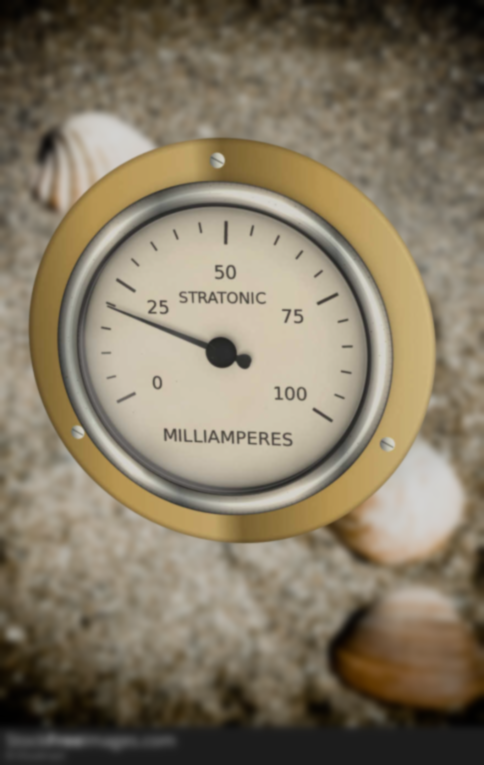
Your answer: 20 mA
